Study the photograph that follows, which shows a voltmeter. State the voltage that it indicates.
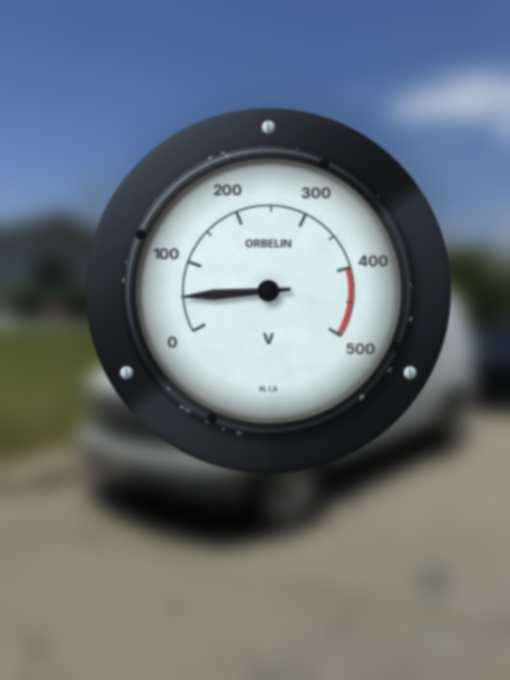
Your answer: 50 V
